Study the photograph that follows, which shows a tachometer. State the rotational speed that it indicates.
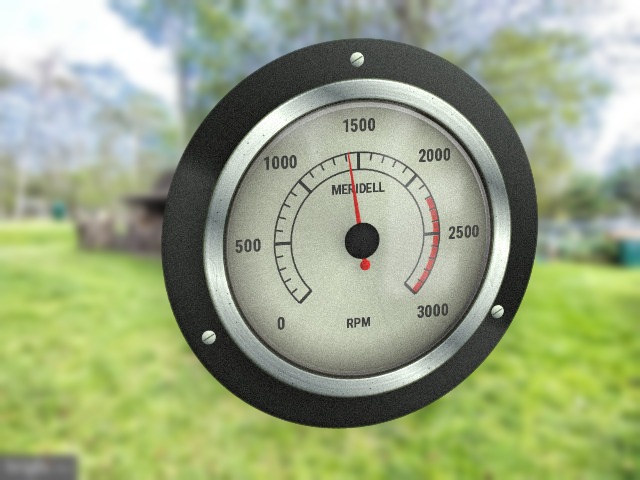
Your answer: 1400 rpm
